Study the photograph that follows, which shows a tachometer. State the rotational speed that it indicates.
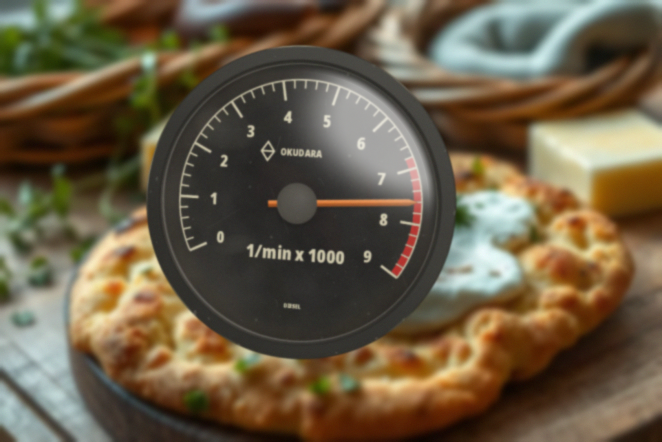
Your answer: 7600 rpm
